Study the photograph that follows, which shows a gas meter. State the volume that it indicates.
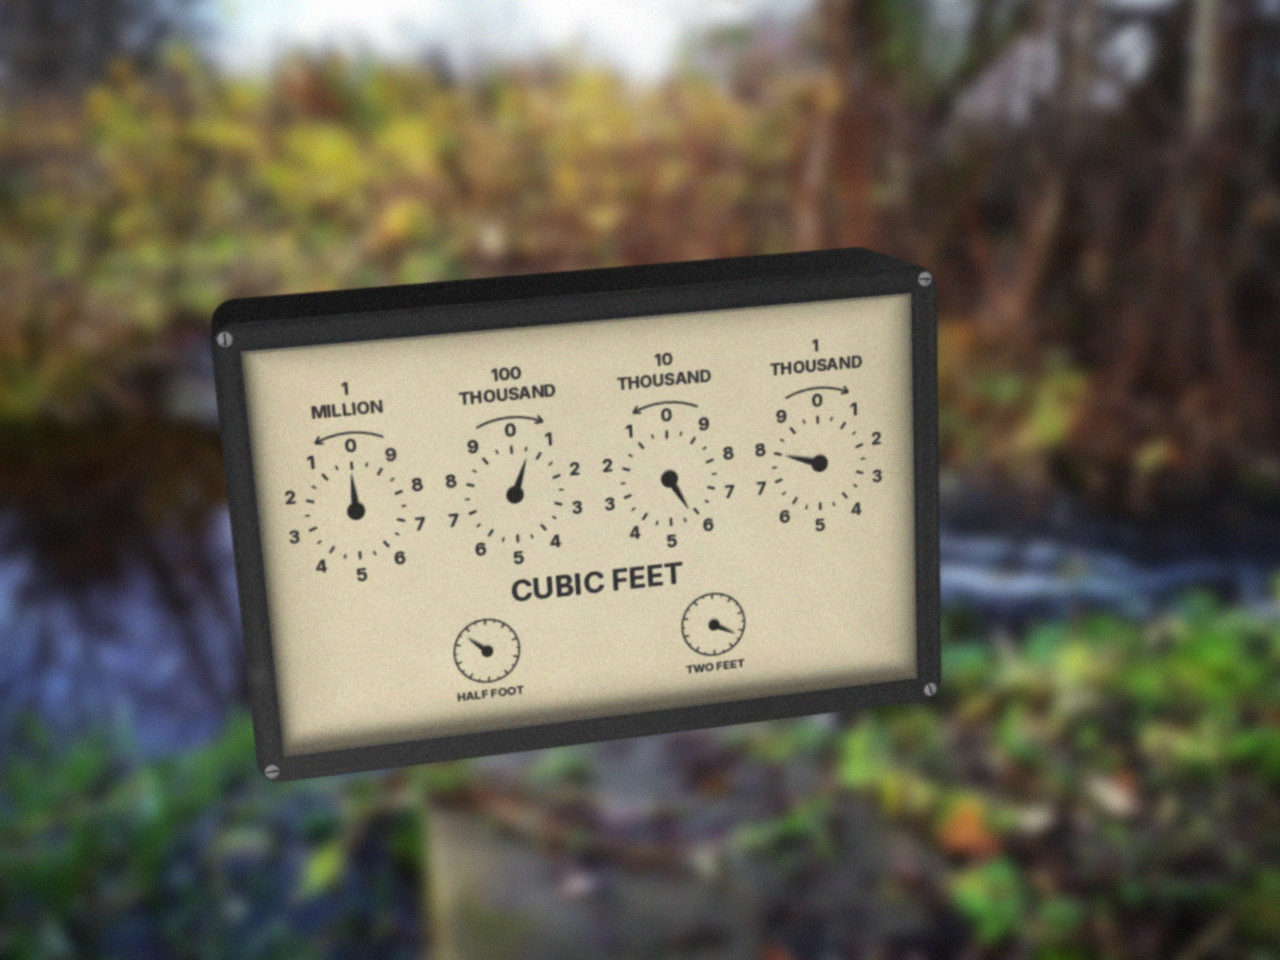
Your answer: 5800 ft³
